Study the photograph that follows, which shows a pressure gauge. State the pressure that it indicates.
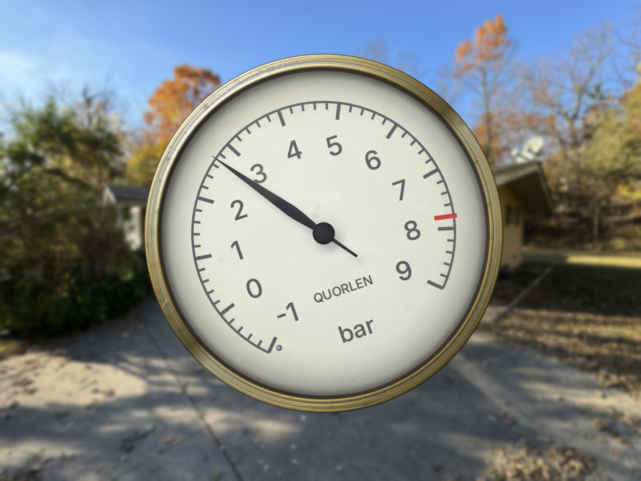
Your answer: 2.7 bar
